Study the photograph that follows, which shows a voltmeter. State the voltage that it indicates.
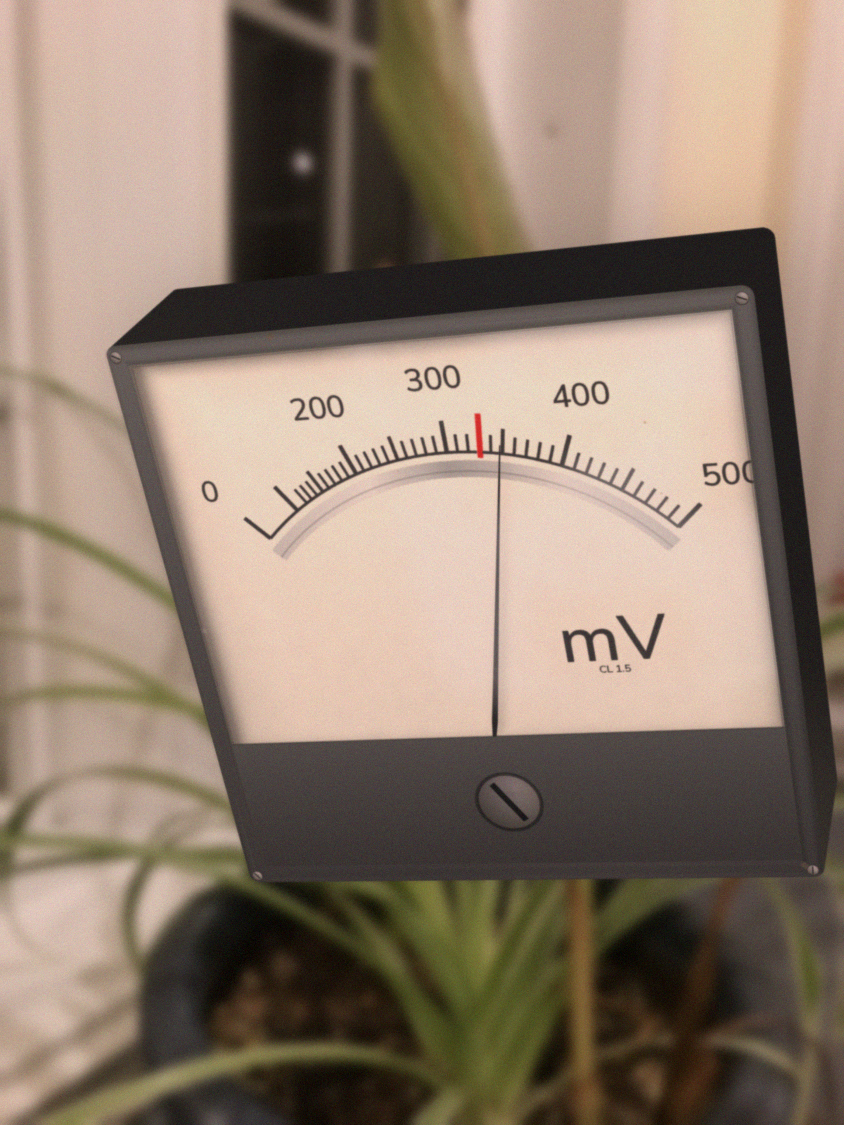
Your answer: 350 mV
